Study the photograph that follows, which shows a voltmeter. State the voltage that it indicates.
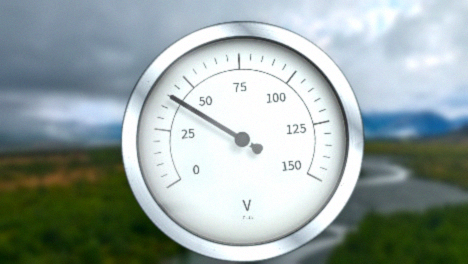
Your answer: 40 V
